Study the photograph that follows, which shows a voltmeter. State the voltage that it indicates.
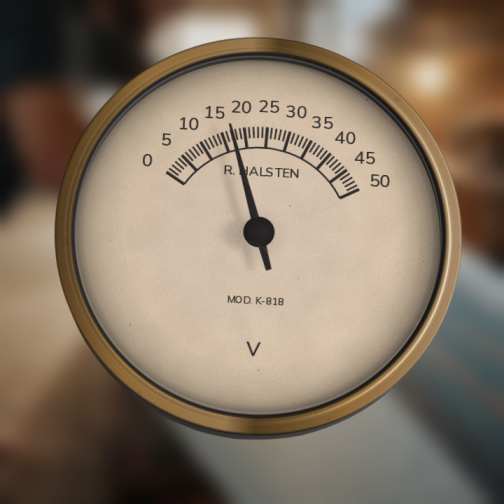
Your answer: 17 V
